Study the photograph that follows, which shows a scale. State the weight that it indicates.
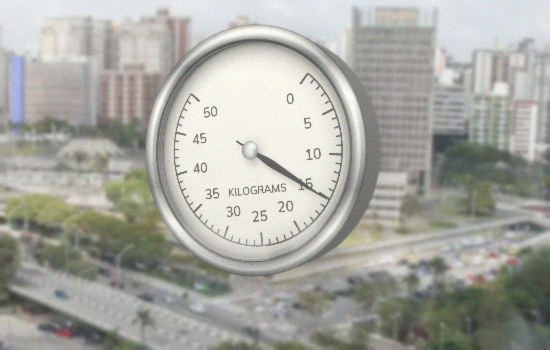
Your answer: 15 kg
